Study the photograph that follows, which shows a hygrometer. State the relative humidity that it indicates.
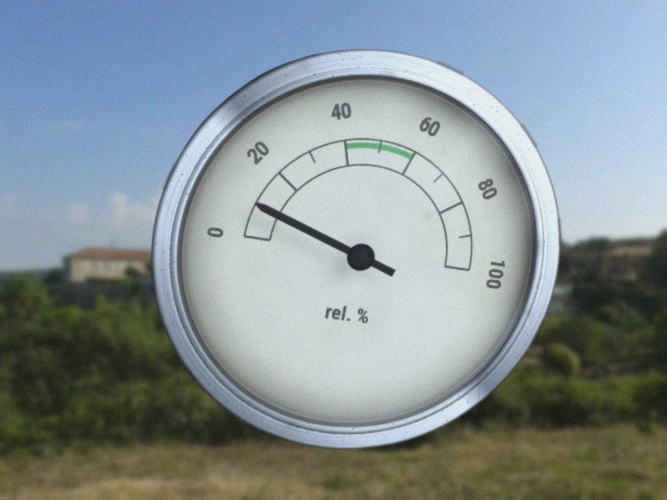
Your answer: 10 %
